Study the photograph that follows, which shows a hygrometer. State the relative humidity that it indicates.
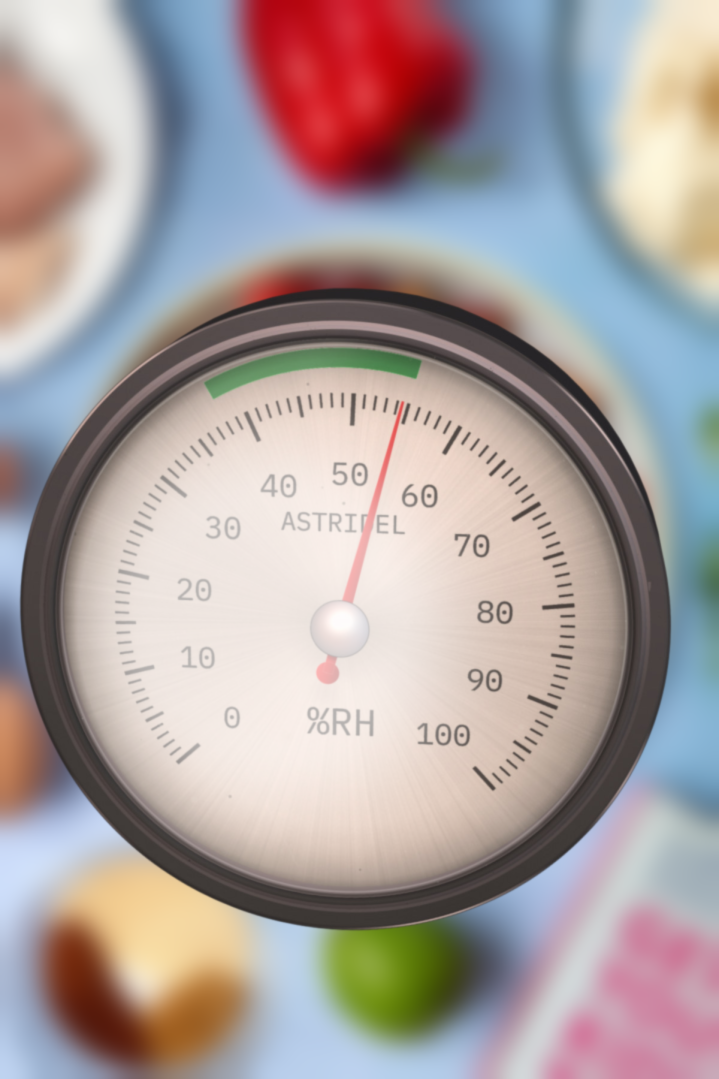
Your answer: 54.5 %
